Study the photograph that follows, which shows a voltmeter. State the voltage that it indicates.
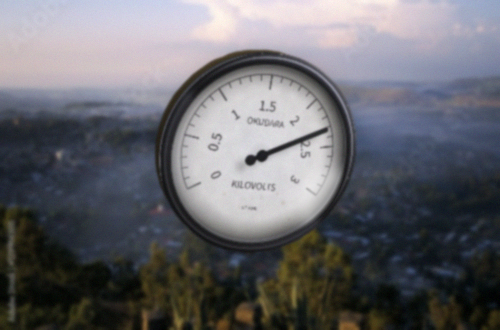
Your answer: 2.3 kV
